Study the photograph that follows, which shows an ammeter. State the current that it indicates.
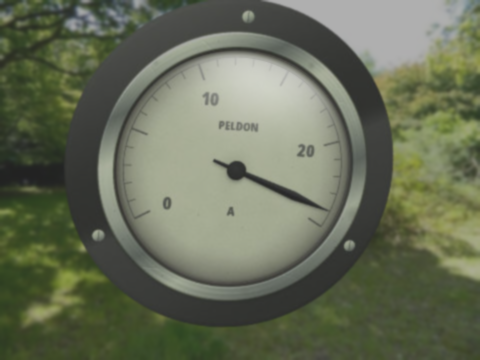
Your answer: 24 A
